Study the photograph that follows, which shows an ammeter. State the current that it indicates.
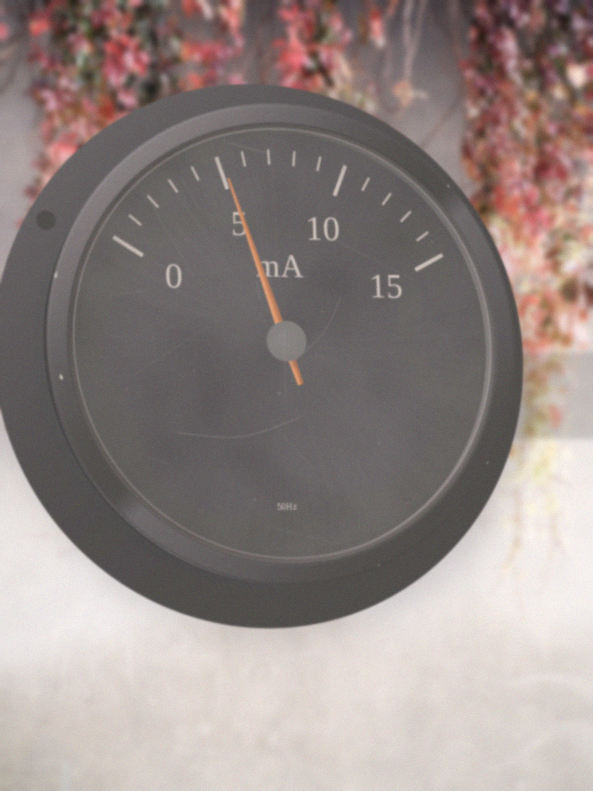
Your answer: 5 mA
